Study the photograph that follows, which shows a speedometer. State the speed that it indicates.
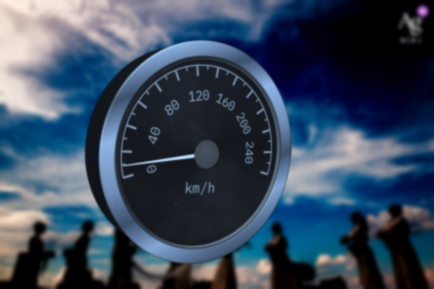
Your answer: 10 km/h
